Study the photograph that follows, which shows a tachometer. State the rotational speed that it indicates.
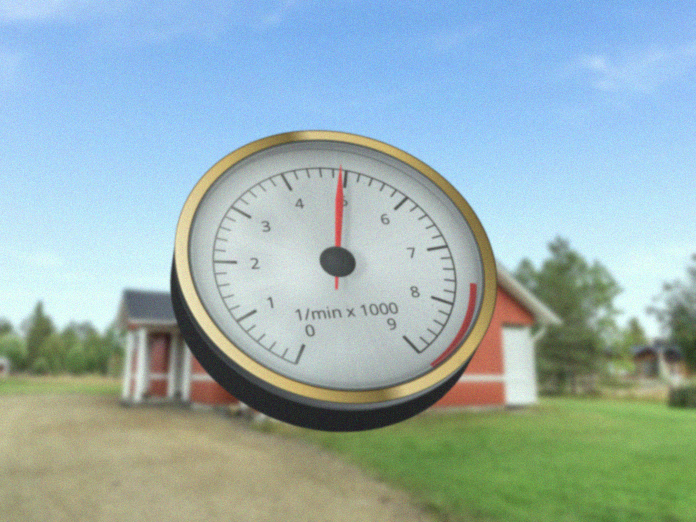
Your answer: 4900 rpm
